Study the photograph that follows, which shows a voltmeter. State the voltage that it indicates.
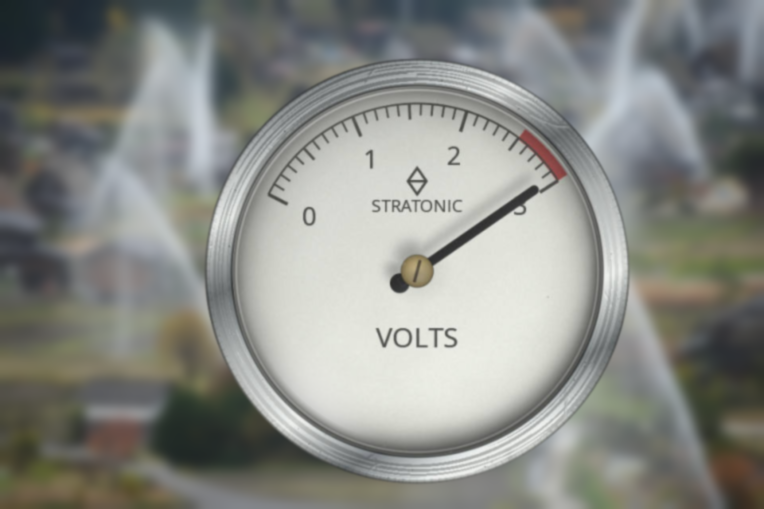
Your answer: 2.95 V
